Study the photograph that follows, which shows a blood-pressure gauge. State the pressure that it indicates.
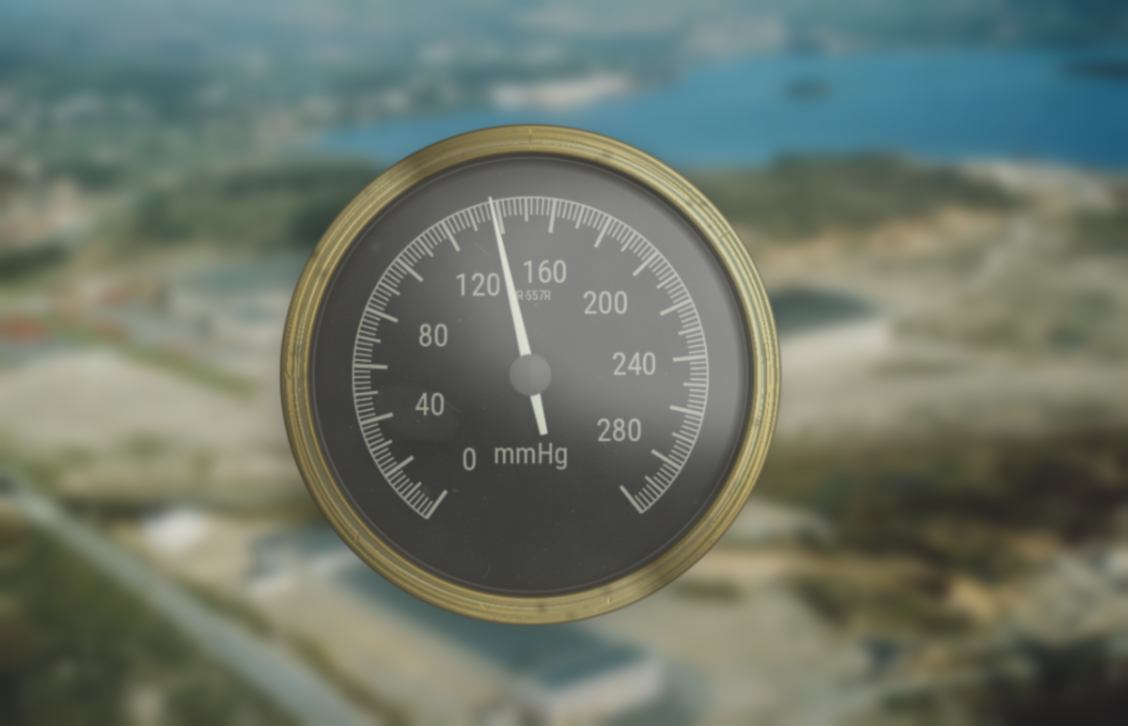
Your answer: 138 mmHg
